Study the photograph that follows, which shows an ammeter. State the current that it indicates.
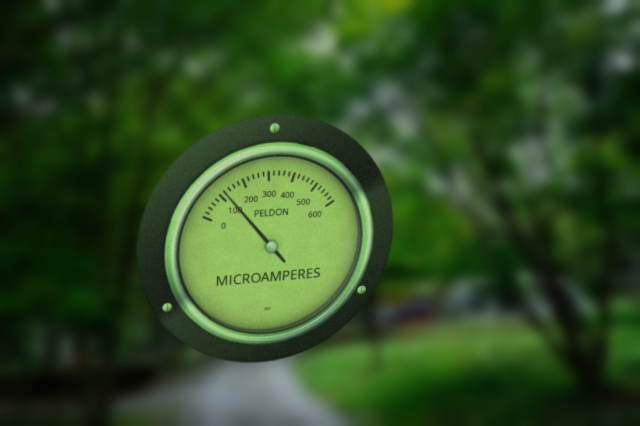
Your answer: 120 µA
